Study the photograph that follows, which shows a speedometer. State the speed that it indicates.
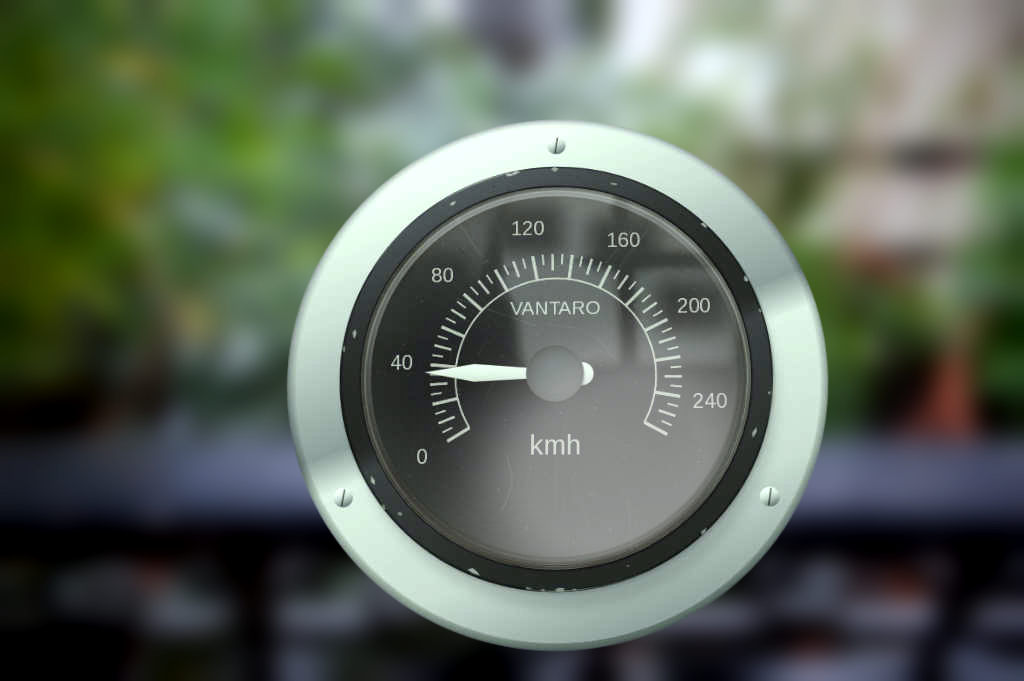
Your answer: 35 km/h
